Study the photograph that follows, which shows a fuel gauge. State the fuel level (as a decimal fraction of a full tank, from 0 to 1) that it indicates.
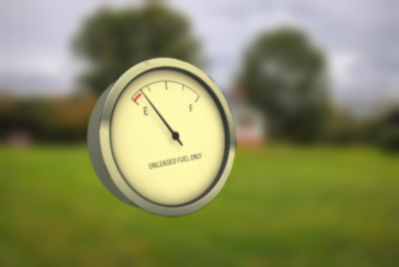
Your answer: 0.125
